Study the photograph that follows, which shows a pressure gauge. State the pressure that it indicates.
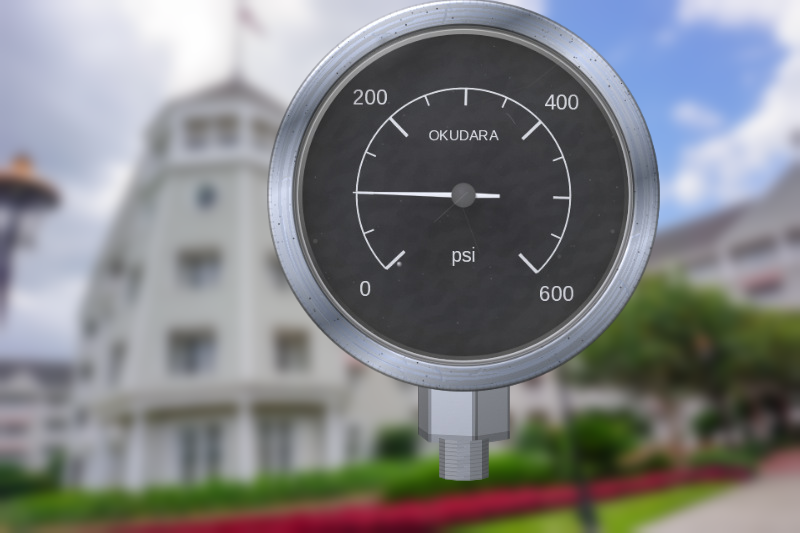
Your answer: 100 psi
